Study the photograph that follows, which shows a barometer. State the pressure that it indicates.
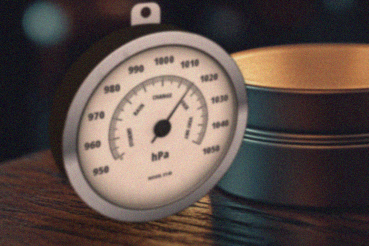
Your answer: 1015 hPa
